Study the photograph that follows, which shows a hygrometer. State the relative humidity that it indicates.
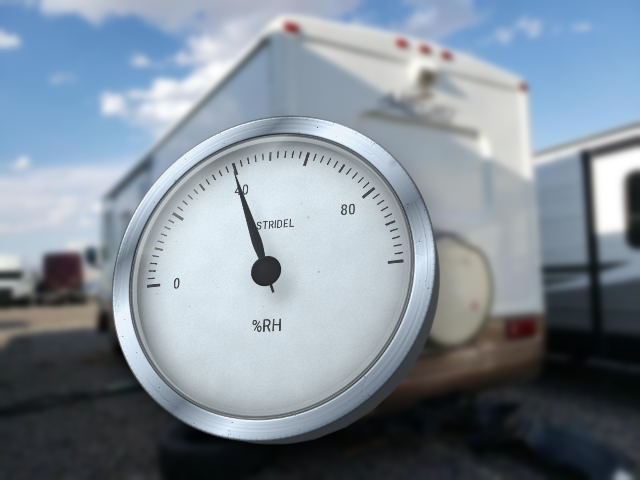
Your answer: 40 %
